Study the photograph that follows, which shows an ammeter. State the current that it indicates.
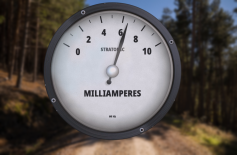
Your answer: 6.5 mA
